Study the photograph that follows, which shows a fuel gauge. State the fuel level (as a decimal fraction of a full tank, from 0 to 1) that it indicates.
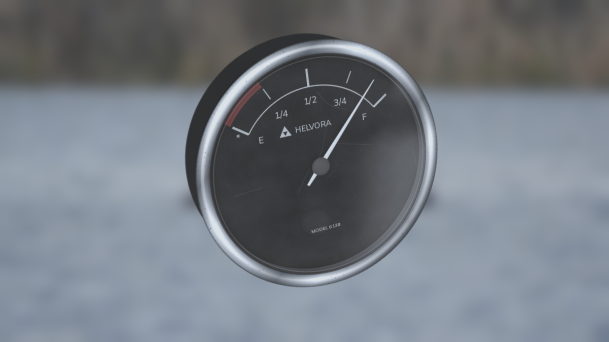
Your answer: 0.875
